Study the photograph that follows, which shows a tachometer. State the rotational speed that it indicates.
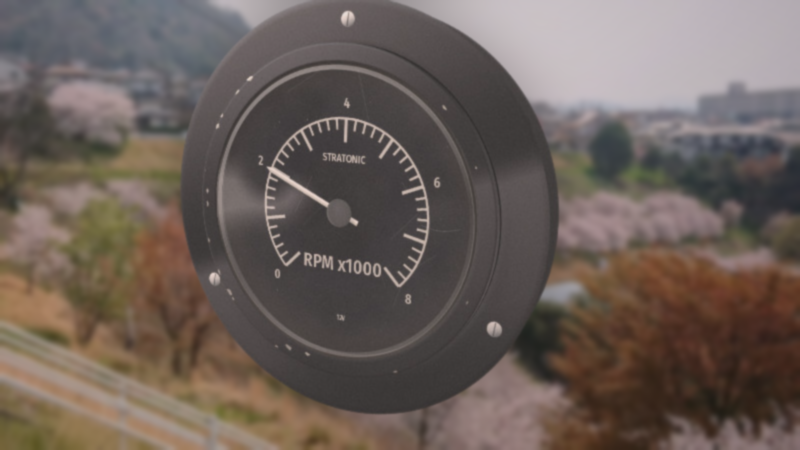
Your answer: 2000 rpm
